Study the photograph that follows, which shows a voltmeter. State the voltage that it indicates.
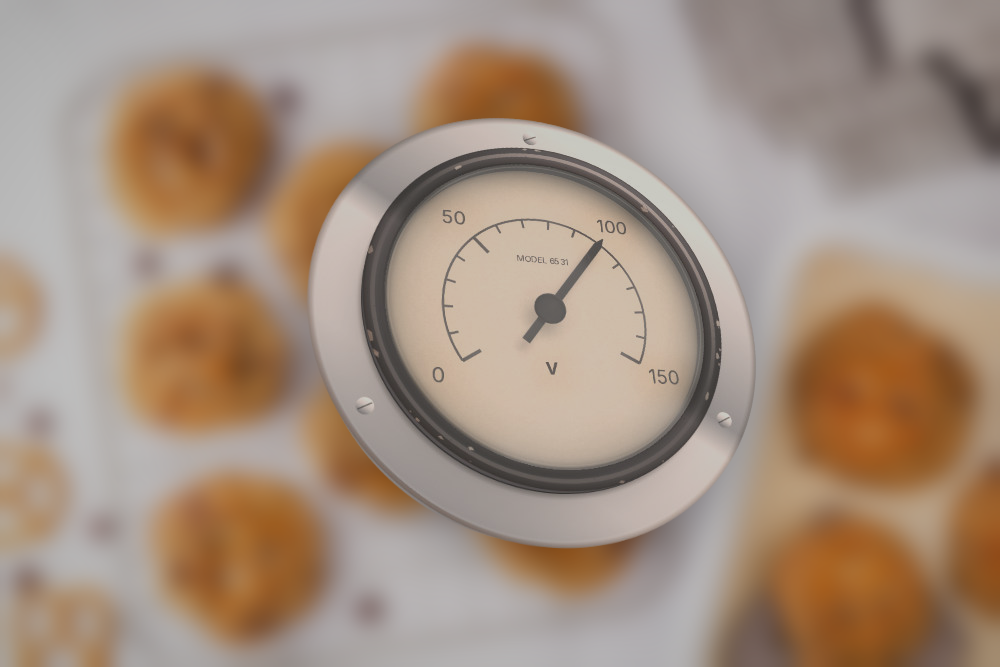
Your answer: 100 V
